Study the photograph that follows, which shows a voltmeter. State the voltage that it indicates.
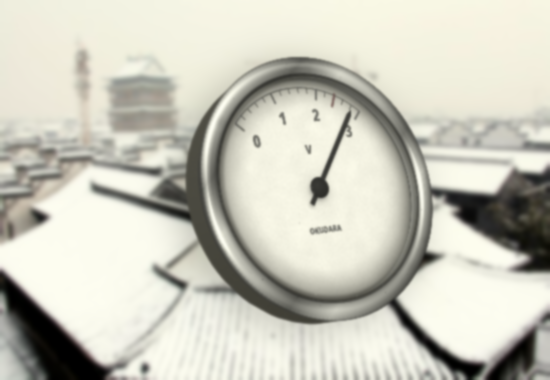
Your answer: 2.8 V
